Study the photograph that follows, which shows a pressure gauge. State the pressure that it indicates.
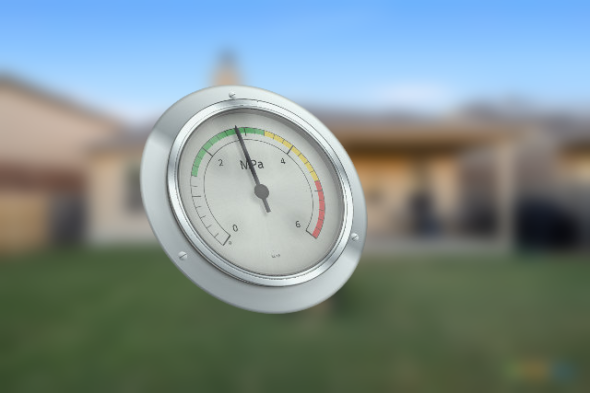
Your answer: 2.8 MPa
